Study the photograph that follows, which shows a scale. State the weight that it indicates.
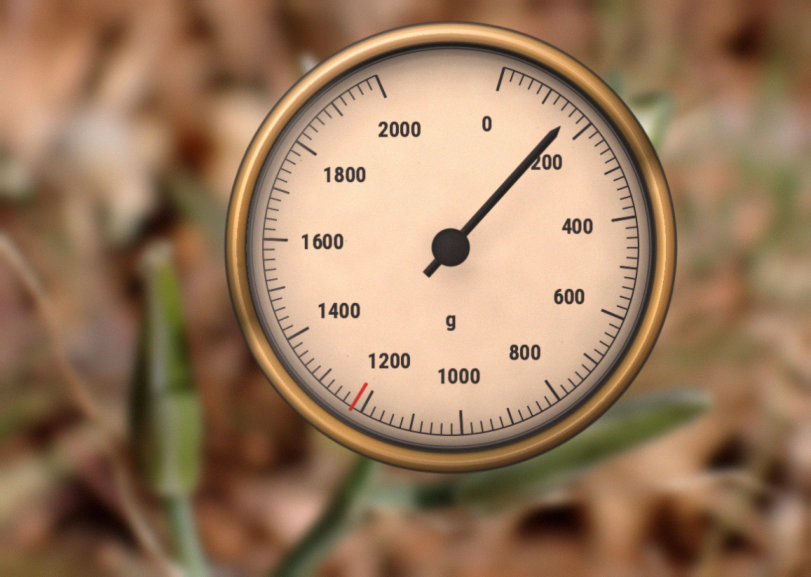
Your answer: 160 g
